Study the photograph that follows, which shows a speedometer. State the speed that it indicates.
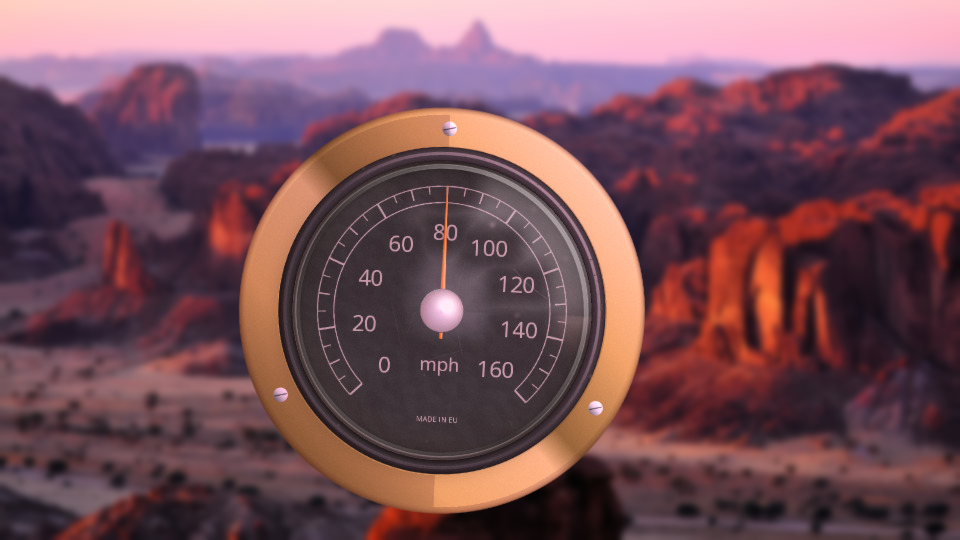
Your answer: 80 mph
